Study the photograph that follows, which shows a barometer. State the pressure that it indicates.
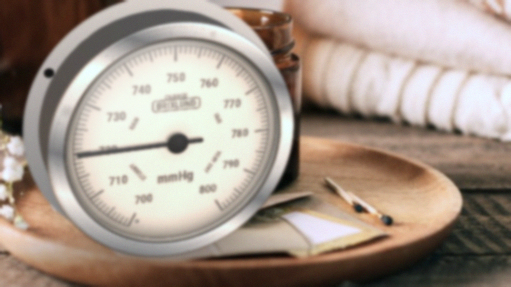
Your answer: 720 mmHg
